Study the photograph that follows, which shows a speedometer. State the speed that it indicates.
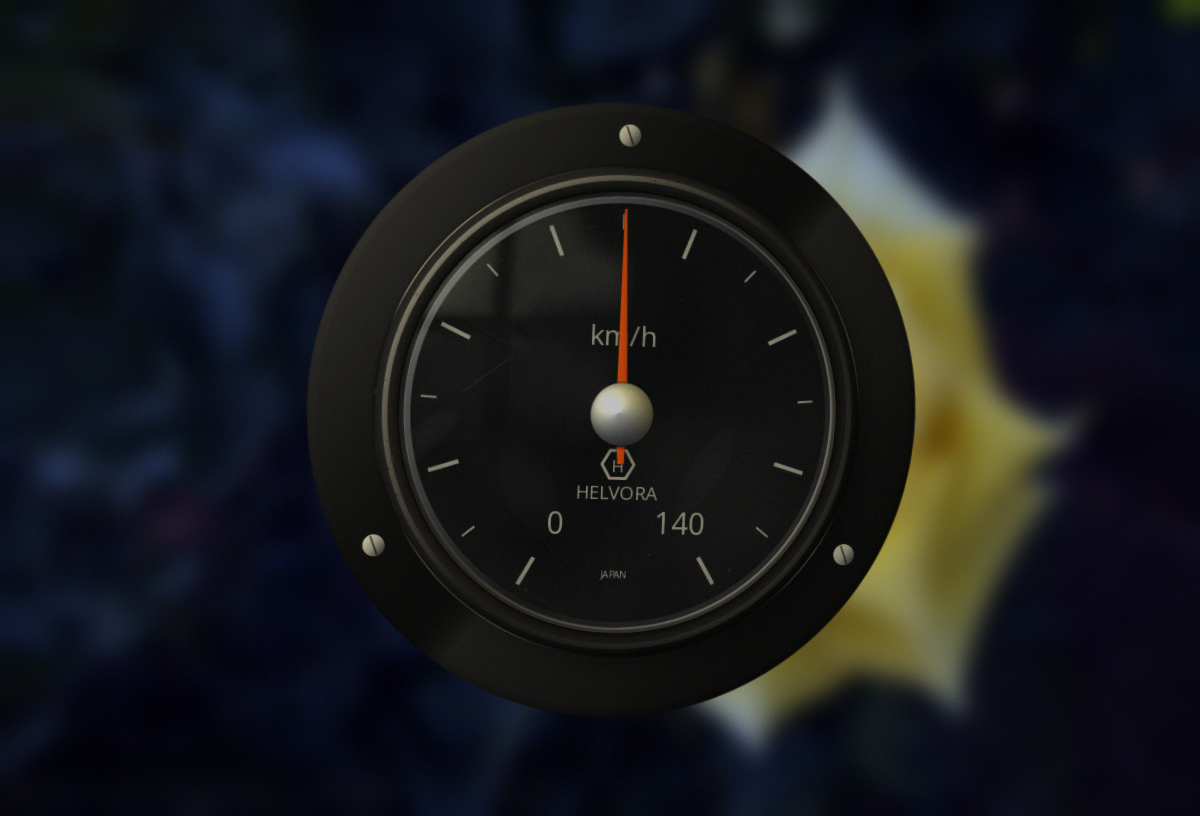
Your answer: 70 km/h
